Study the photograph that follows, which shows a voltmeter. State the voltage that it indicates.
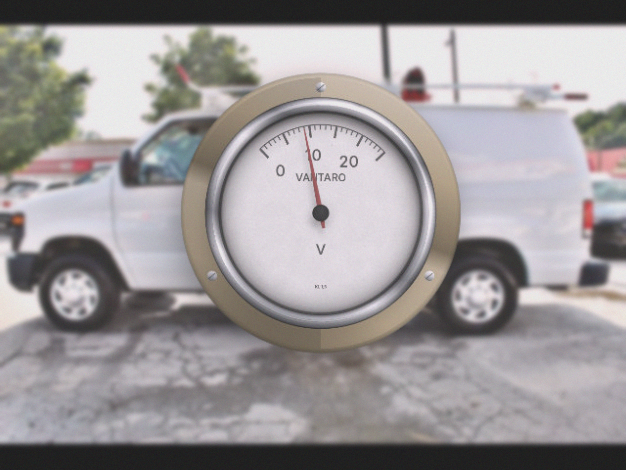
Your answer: 9 V
